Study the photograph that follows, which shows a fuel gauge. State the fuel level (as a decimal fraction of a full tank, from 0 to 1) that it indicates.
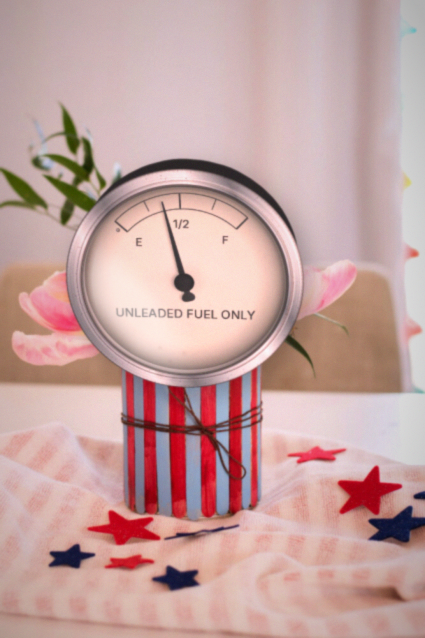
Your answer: 0.375
